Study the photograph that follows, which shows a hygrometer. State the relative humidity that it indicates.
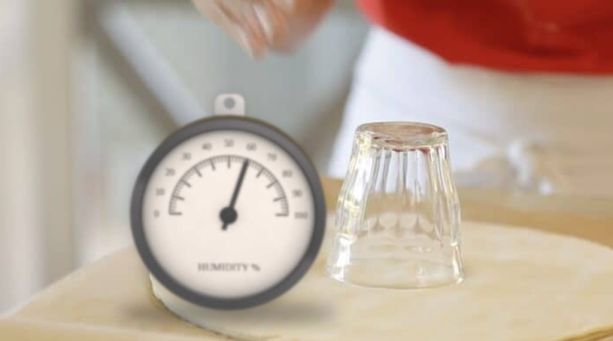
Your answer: 60 %
